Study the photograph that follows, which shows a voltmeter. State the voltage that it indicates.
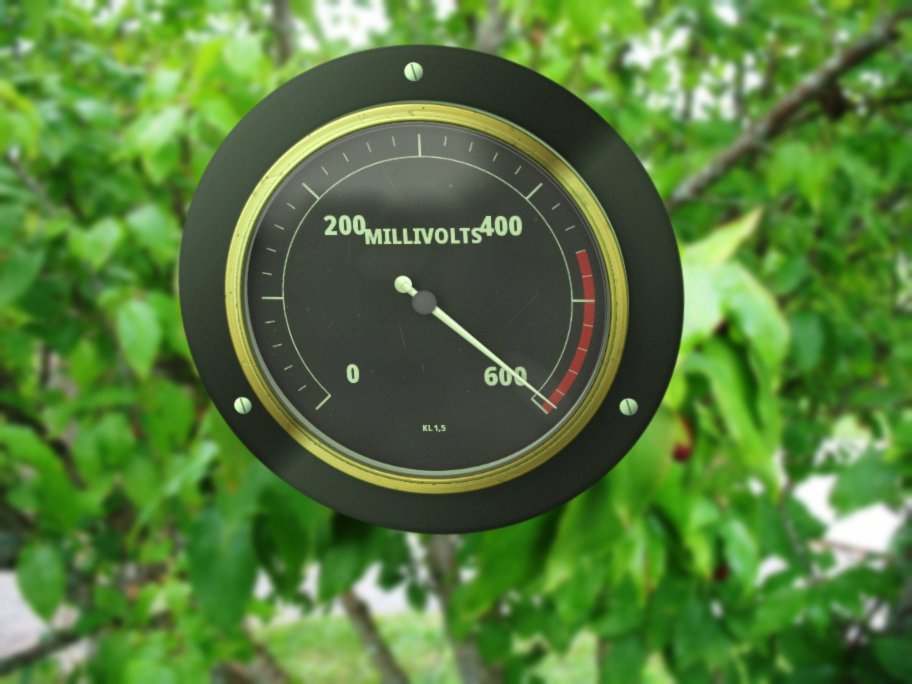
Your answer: 590 mV
